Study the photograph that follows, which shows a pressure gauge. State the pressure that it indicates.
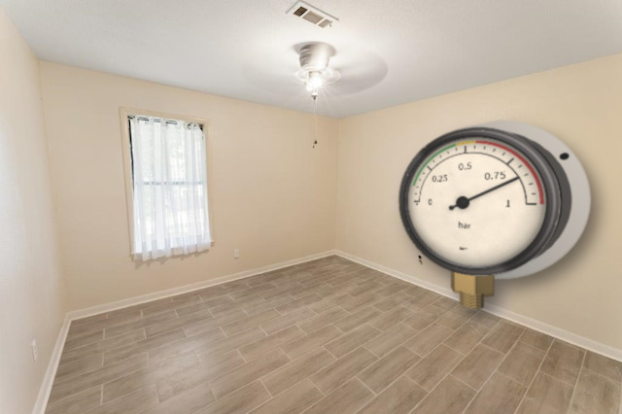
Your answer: 0.85 bar
